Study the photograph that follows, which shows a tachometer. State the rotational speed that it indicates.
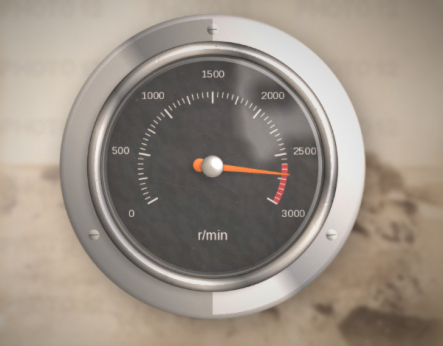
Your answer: 2700 rpm
